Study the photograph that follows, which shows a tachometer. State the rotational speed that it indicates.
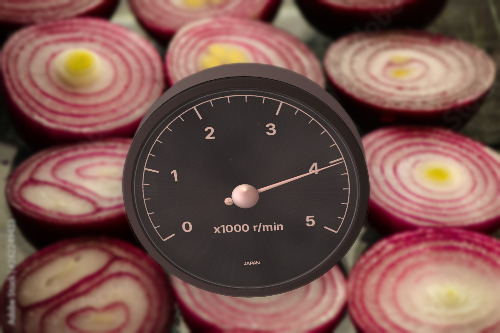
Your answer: 4000 rpm
